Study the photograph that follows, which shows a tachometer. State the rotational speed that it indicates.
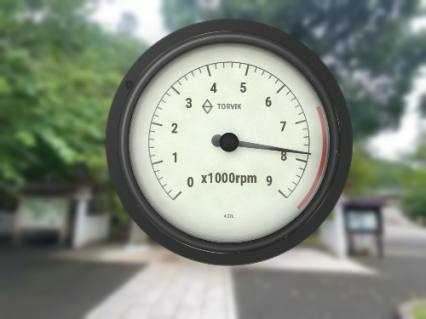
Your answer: 7800 rpm
